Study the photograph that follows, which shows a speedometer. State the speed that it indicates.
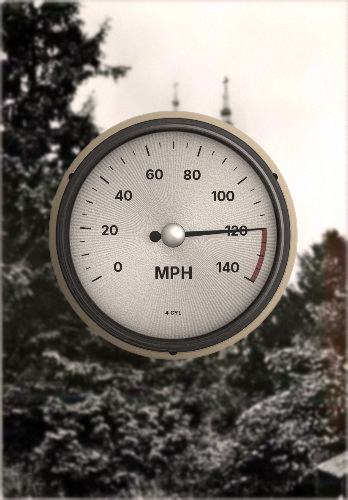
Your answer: 120 mph
